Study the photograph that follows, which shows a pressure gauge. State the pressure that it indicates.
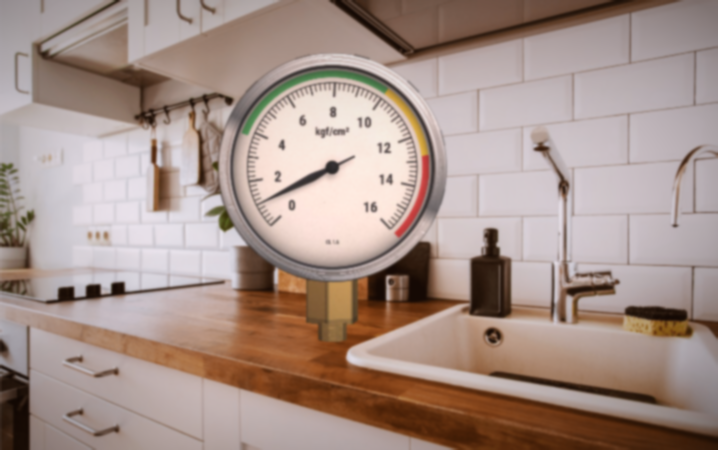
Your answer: 1 kg/cm²
